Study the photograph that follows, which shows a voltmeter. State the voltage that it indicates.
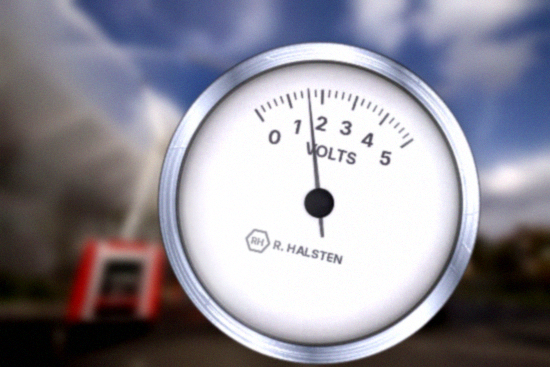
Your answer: 1.6 V
